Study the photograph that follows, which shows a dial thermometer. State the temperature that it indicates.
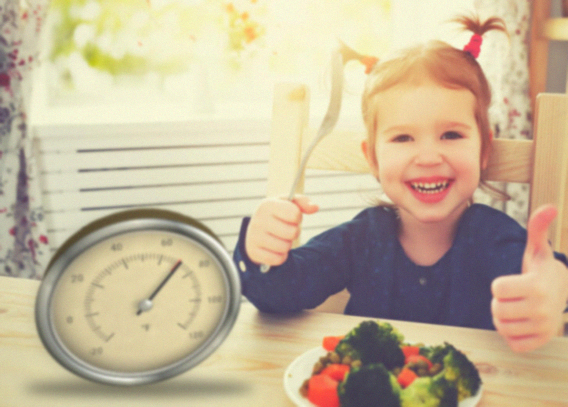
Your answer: 70 °F
